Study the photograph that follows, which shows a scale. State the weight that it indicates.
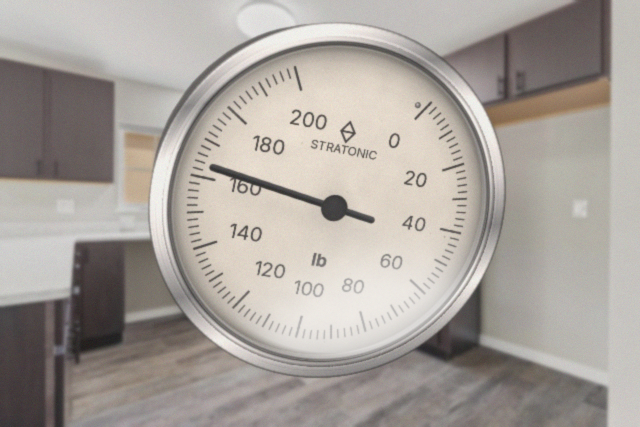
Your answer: 164 lb
